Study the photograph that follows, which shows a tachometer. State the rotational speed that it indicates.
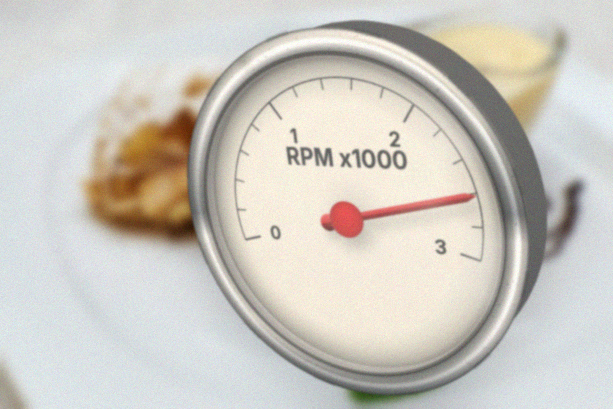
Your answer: 2600 rpm
